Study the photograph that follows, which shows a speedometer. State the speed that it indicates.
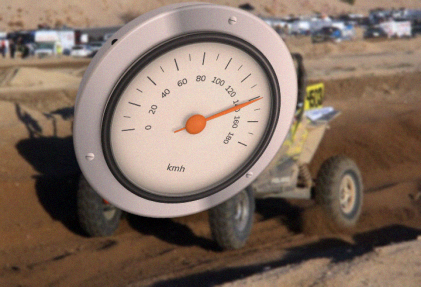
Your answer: 140 km/h
